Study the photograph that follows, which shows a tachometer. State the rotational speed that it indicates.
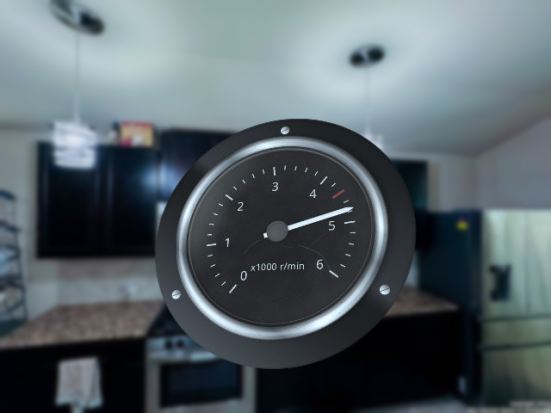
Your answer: 4800 rpm
